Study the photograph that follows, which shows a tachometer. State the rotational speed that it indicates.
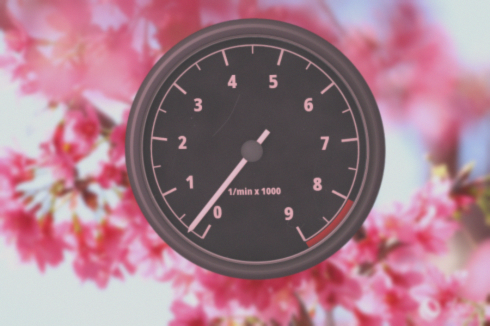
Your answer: 250 rpm
